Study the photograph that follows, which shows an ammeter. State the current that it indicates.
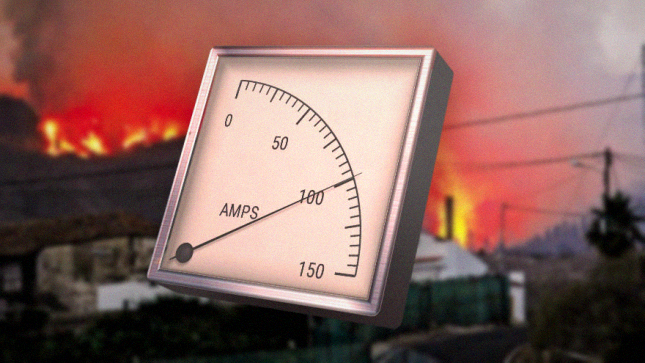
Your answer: 100 A
